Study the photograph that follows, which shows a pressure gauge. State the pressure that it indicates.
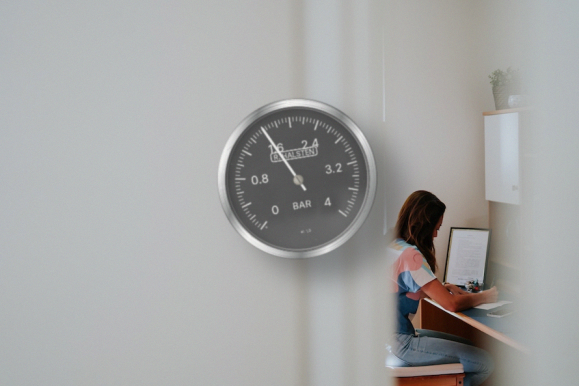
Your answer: 1.6 bar
